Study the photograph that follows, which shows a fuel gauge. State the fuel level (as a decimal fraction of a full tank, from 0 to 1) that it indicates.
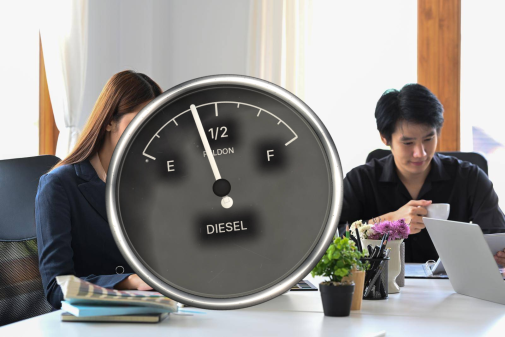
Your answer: 0.375
